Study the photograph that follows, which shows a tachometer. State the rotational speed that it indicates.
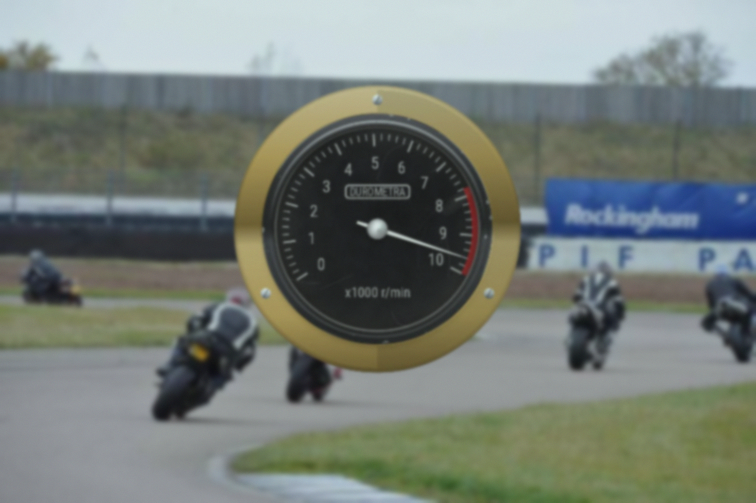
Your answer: 9600 rpm
